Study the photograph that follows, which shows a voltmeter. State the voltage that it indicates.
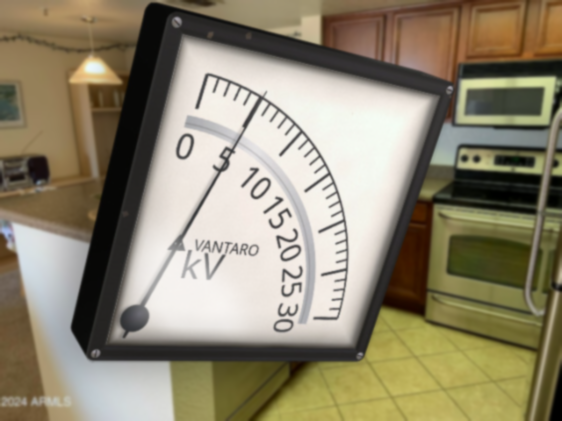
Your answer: 5 kV
